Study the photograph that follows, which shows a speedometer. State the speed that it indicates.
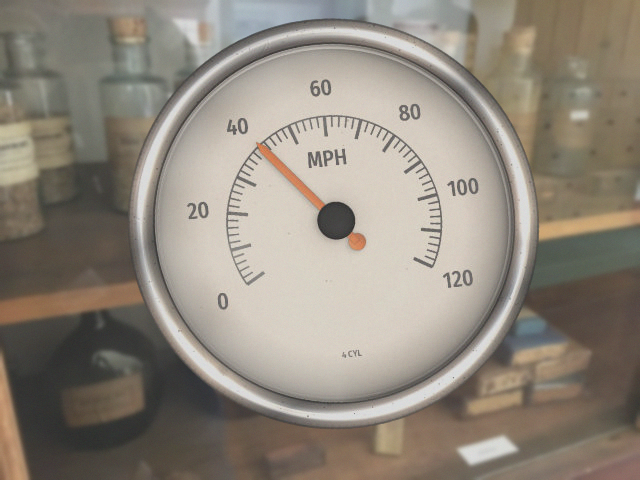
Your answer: 40 mph
